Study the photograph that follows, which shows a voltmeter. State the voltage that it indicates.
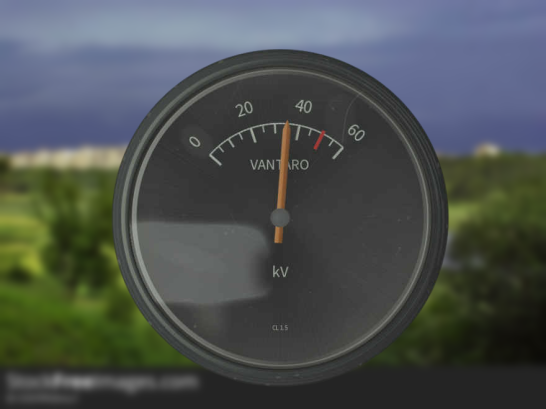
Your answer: 35 kV
